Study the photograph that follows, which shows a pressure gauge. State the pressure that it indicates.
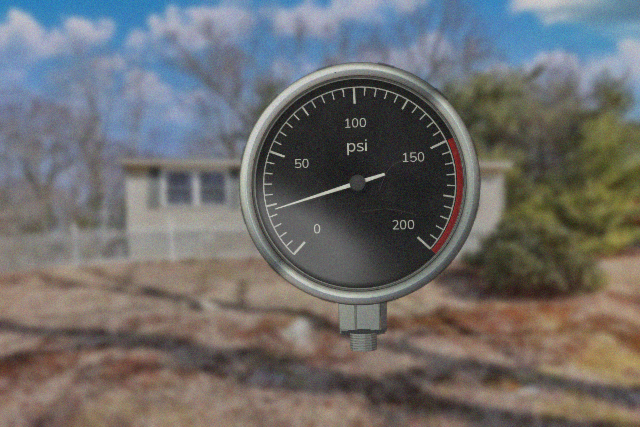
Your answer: 22.5 psi
